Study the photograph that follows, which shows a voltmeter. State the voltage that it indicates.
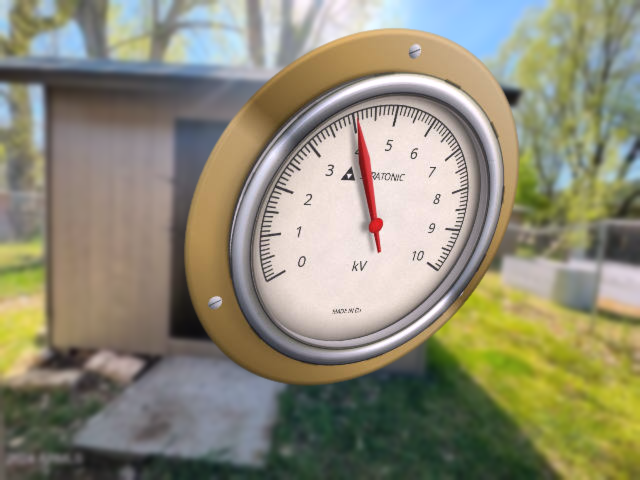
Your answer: 4 kV
